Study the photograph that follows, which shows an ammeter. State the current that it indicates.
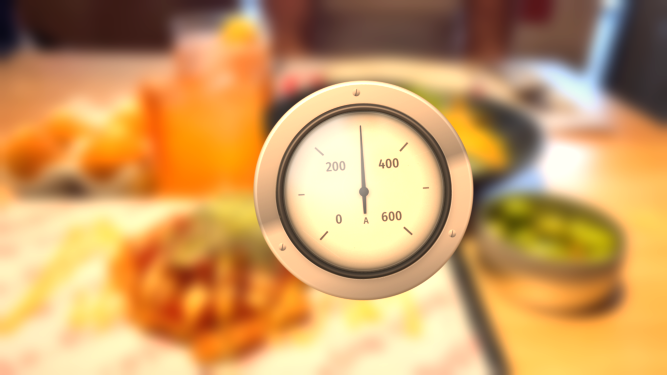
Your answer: 300 A
